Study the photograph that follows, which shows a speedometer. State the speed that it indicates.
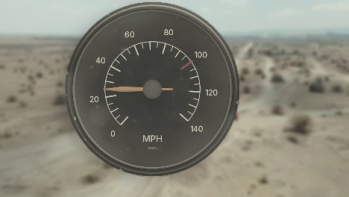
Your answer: 25 mph
